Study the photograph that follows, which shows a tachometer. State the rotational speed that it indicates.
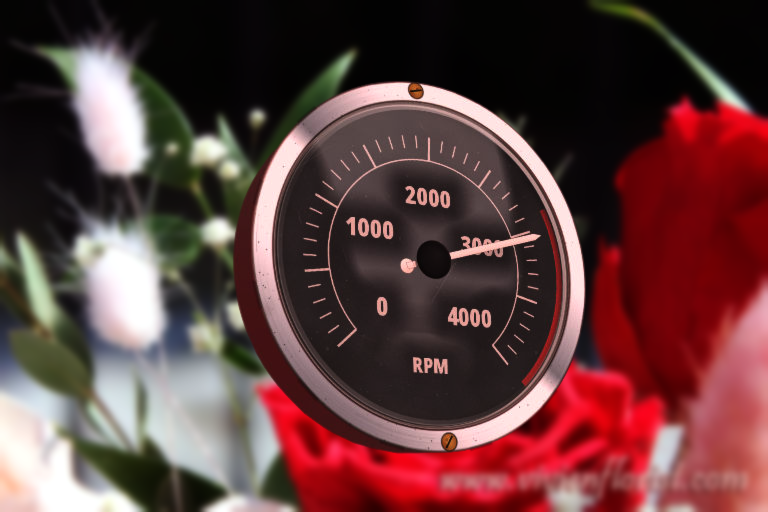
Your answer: 3050 rpm
